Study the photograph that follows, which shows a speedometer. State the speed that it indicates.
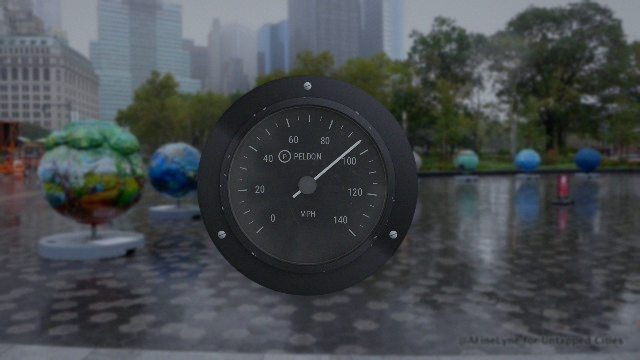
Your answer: 95 mph
